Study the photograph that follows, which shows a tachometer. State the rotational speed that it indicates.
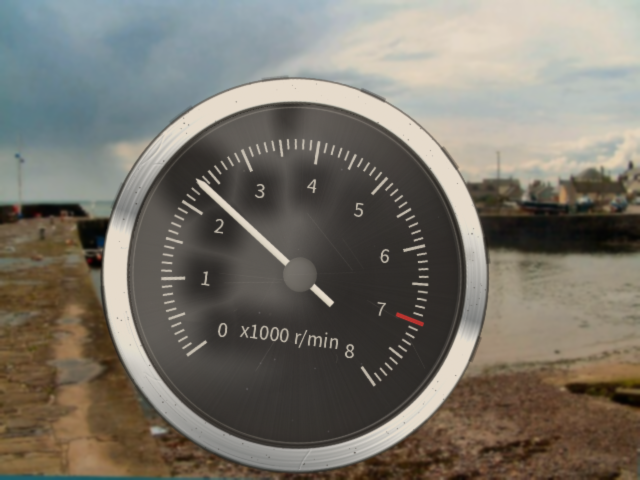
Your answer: 2300 rpm
